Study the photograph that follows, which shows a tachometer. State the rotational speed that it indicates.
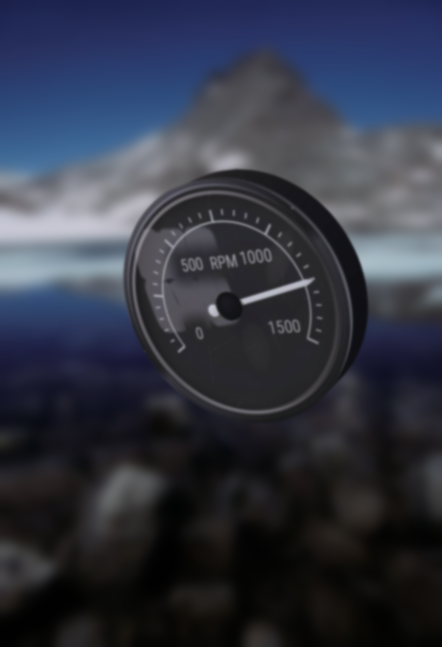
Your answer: 1250 rpm
